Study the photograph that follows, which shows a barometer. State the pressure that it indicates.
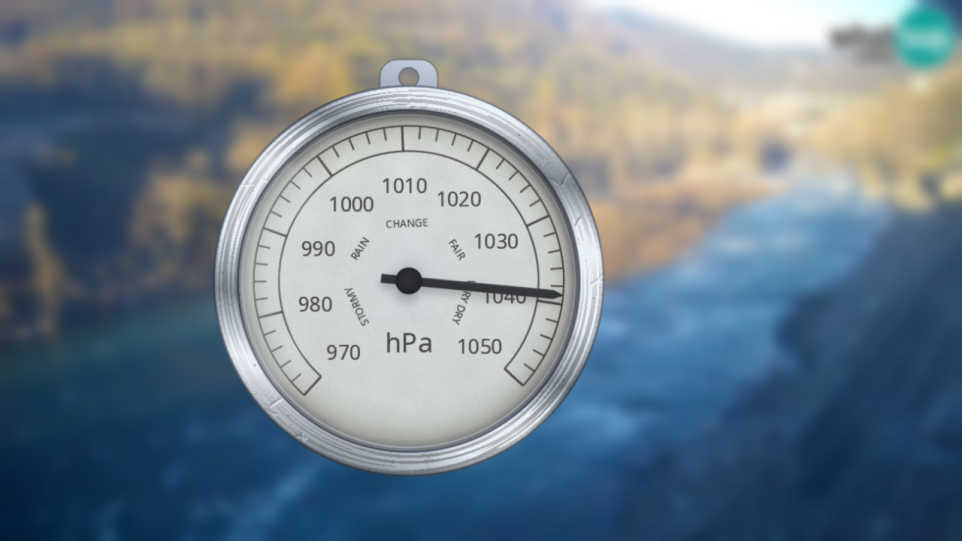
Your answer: 1039 hPa
